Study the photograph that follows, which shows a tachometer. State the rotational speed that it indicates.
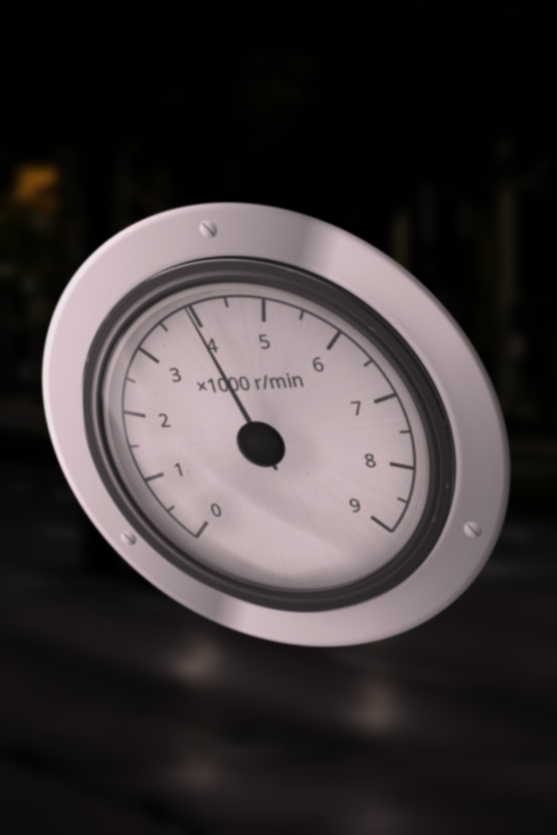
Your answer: 4000 rpm
